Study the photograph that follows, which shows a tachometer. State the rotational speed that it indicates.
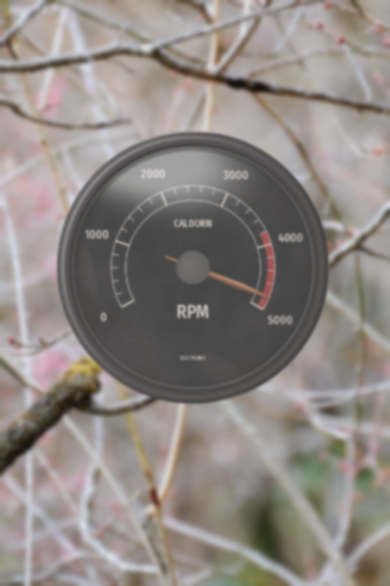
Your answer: 4800 rpm
